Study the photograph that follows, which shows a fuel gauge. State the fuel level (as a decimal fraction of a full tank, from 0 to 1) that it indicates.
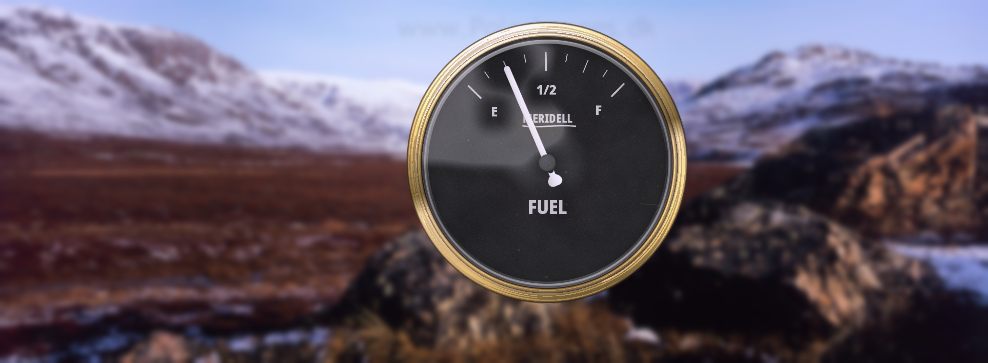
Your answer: 0.25
